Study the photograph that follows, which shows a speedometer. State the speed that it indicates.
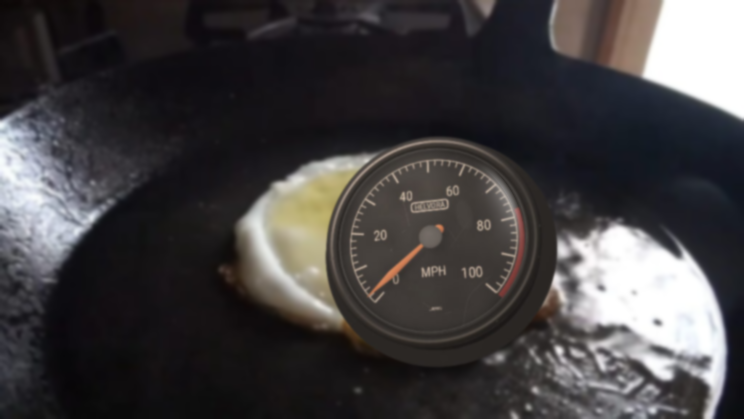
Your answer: 2 mph
